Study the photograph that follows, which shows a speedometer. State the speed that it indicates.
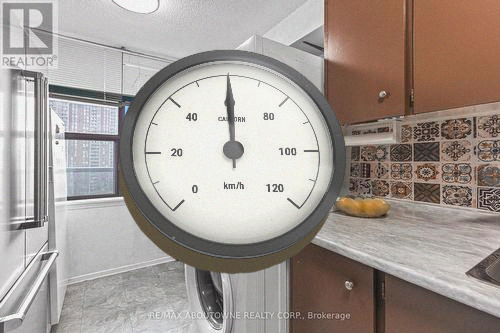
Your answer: 60 km/h
